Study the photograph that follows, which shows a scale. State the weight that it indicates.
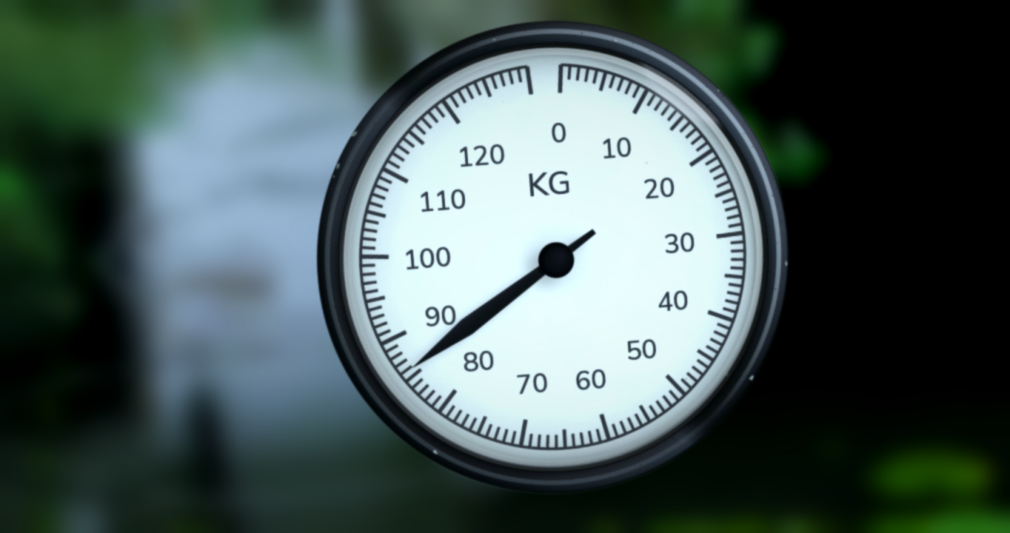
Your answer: 86 kg
